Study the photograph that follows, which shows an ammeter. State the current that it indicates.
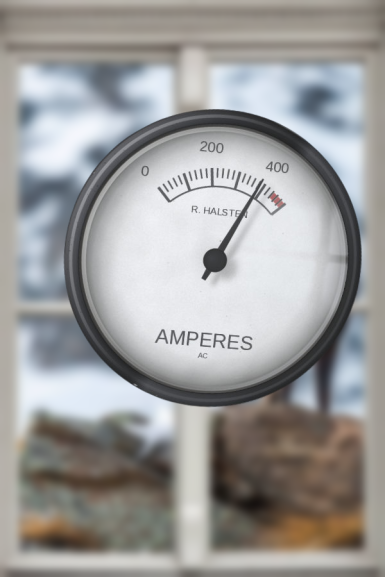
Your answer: 380 A
